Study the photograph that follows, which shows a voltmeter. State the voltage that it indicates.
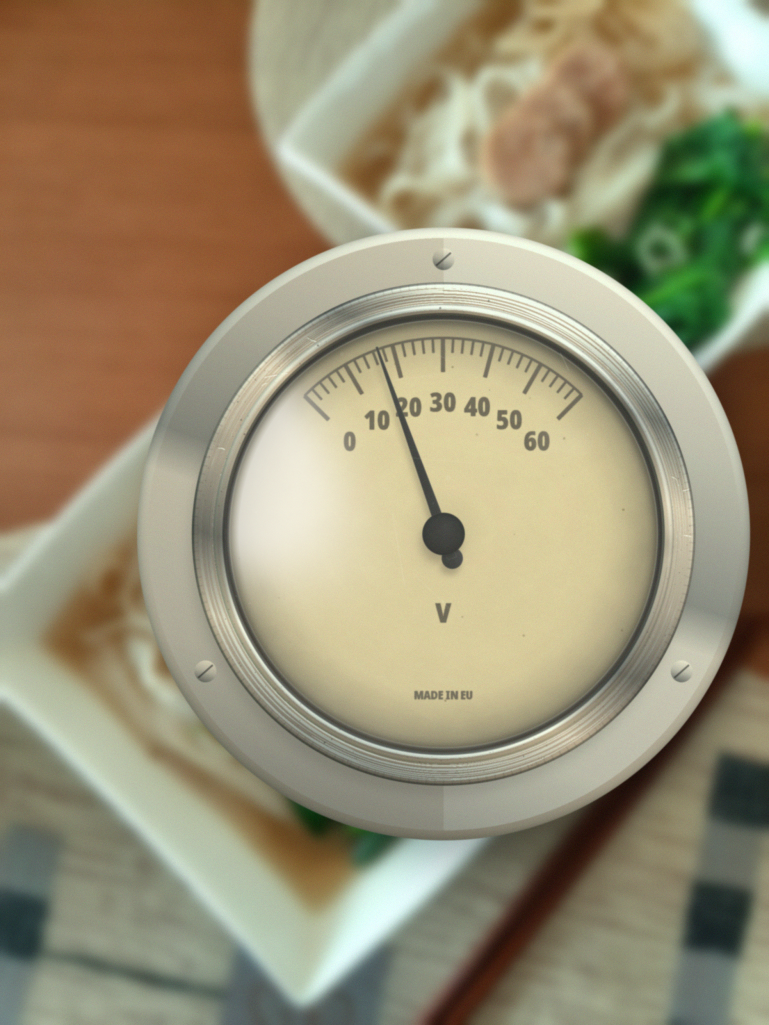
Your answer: 17 V
